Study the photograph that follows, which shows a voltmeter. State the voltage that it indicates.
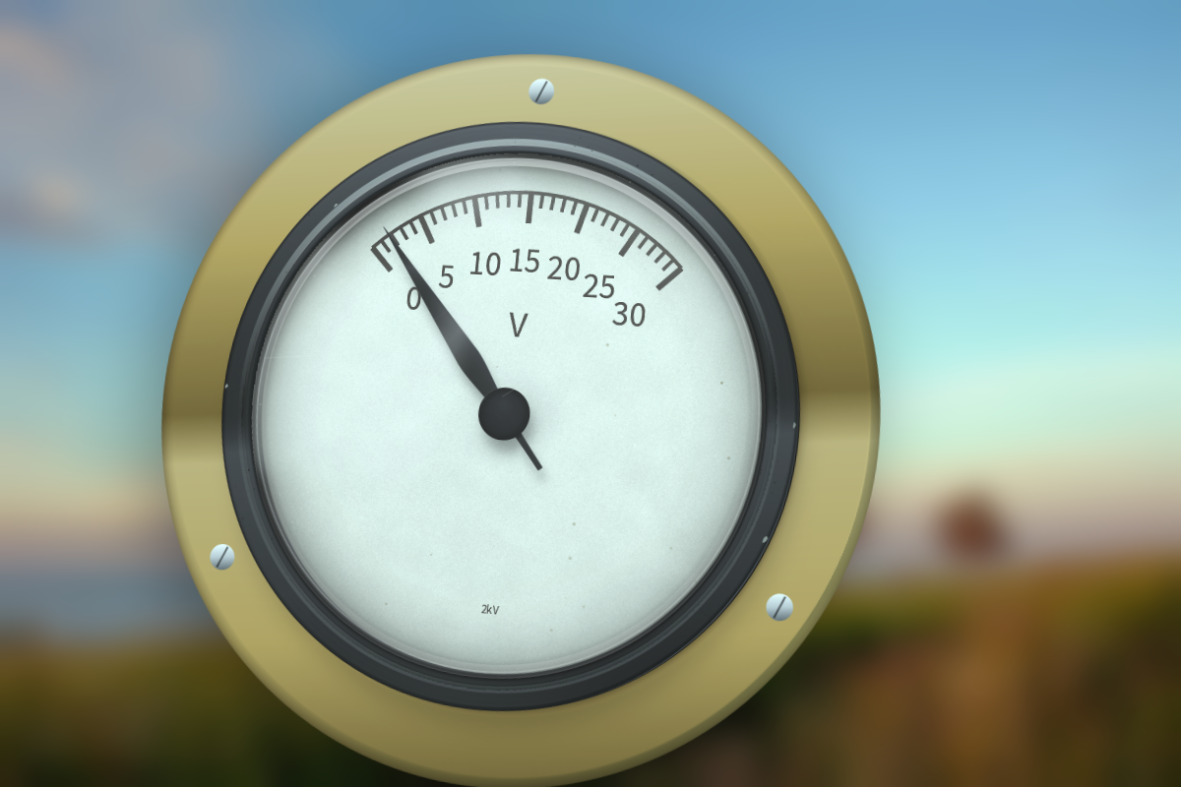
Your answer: 2 V
